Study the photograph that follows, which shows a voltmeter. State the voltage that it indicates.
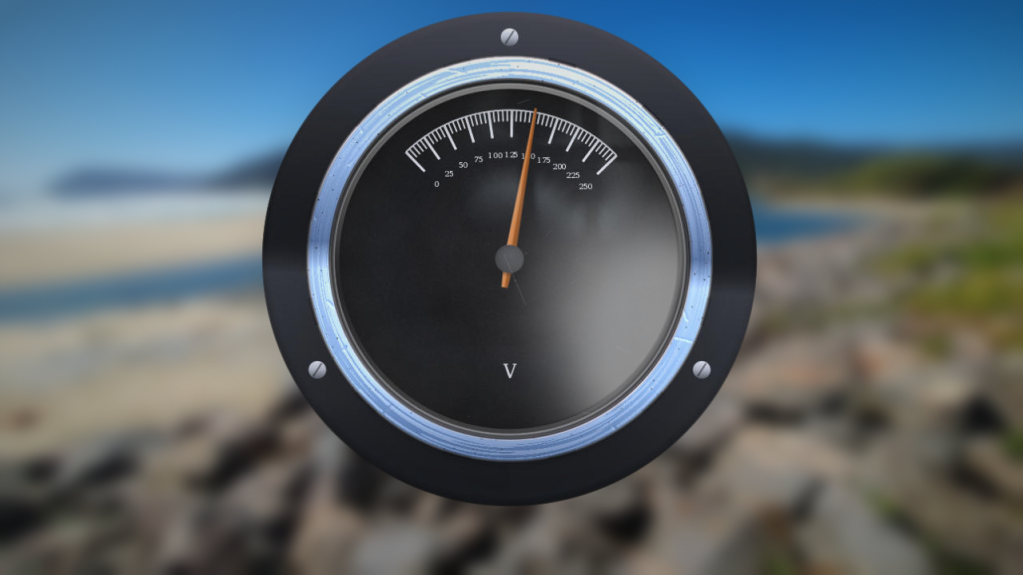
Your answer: 150 V
